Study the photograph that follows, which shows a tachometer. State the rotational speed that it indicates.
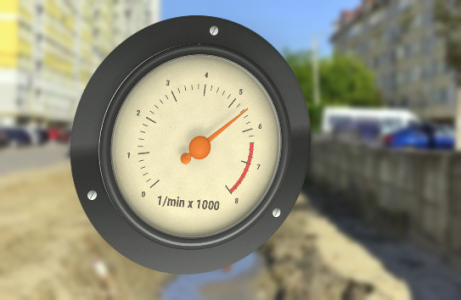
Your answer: 5400 rpm
